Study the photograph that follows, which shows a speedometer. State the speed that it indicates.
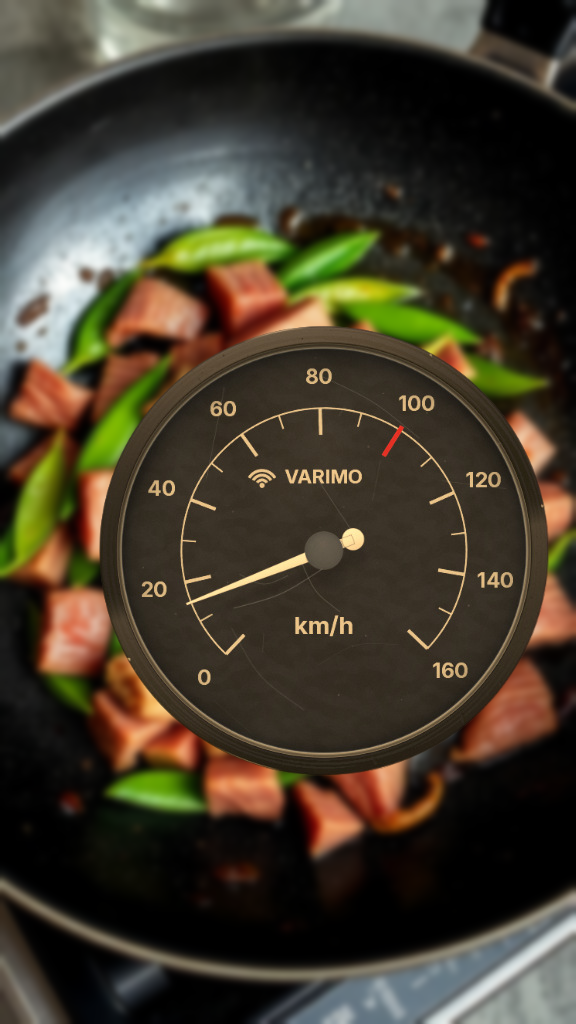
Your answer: 15 km/h
